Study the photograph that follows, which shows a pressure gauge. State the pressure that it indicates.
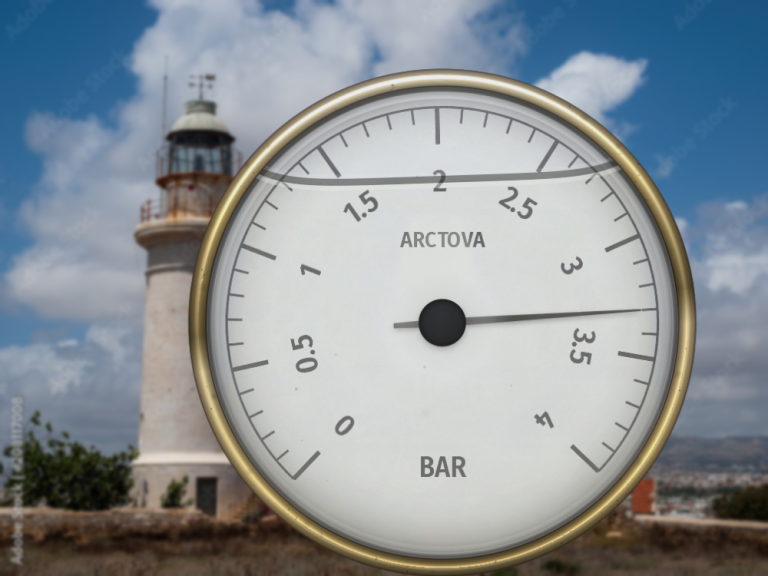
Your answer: 3.3 bar
